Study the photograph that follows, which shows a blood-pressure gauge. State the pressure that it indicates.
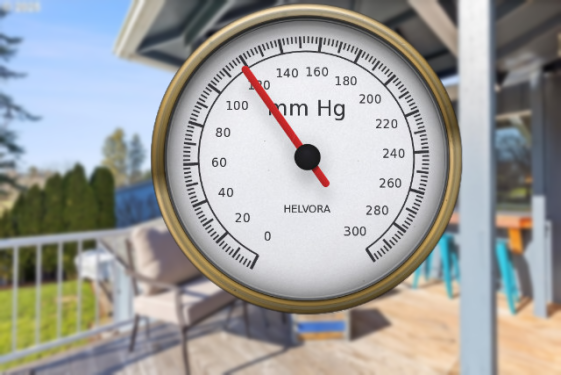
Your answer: 118 mmHg
